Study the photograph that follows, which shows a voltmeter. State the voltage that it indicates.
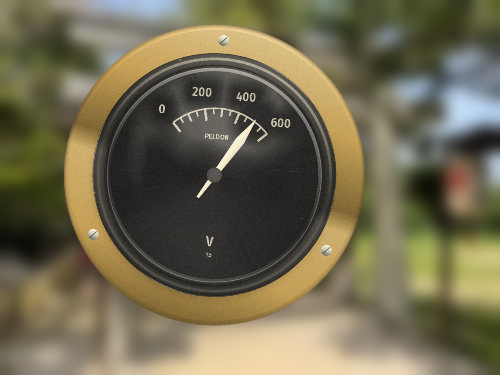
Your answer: 500 V
